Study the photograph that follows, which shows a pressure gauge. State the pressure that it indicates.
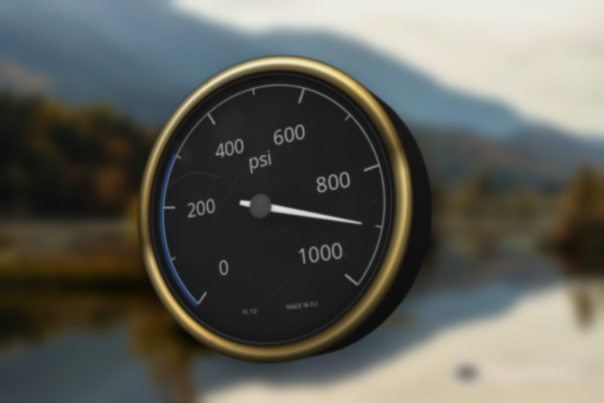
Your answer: 900 psi
